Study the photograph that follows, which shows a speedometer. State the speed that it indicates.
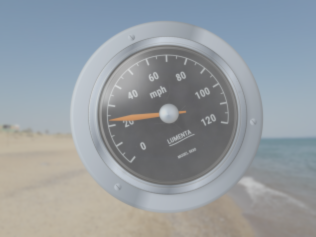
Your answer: 22.5 mph
